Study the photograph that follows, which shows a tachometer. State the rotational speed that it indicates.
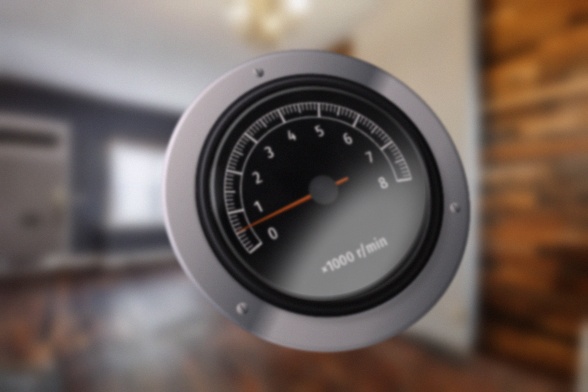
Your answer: 500 rpm
